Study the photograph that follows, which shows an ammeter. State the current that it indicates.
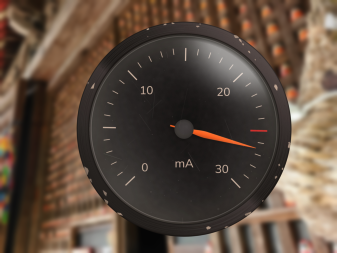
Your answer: 26.5 mA
